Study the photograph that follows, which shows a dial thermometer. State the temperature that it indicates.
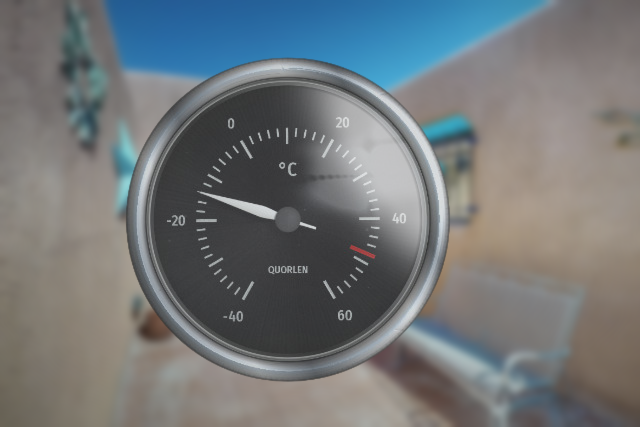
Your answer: -14 °C
